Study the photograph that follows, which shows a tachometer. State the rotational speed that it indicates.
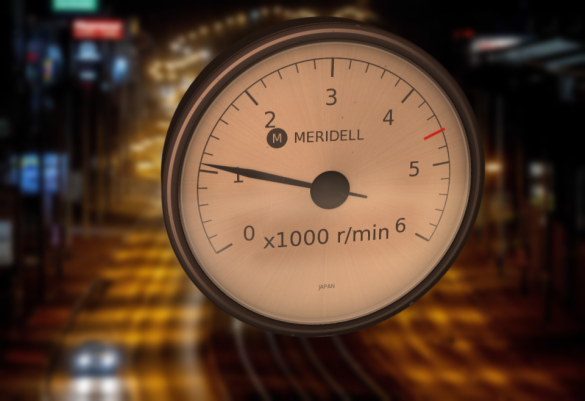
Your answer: 1100 rpm
